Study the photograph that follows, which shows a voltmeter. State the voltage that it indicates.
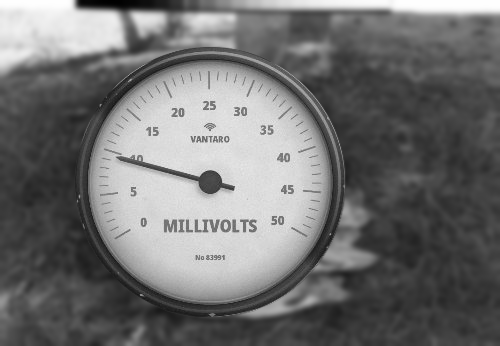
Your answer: 9.5 mV
